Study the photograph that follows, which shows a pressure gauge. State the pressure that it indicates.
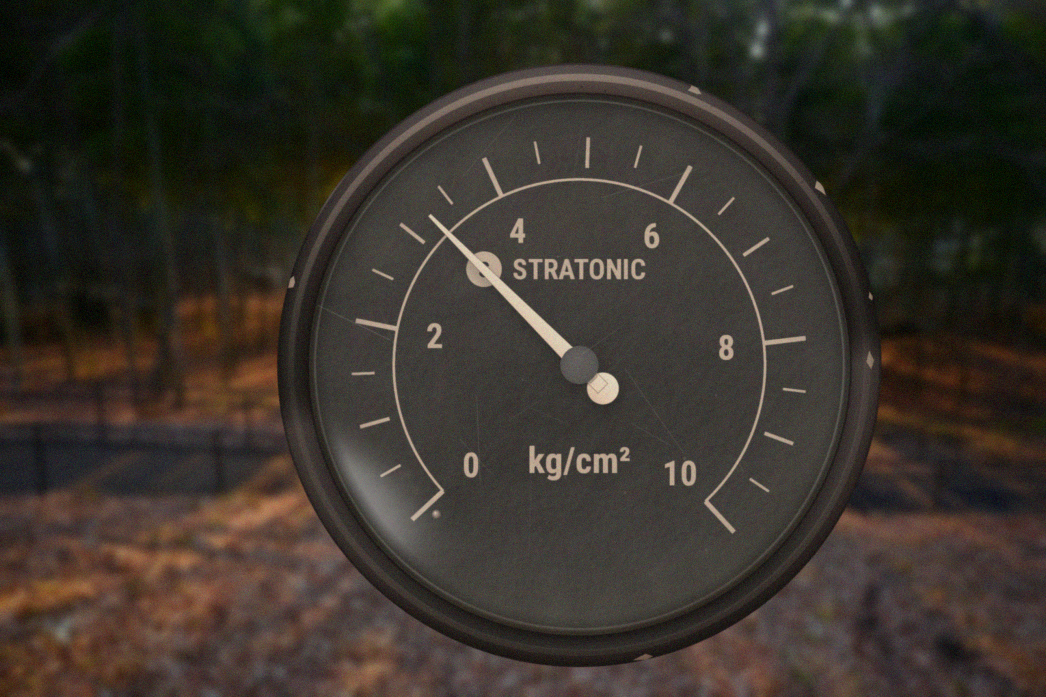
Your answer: 3.25 kg/cm²
